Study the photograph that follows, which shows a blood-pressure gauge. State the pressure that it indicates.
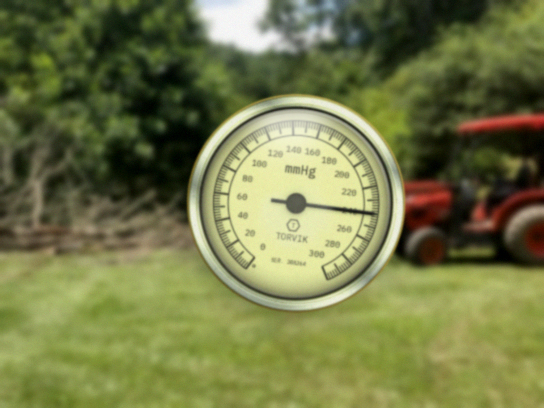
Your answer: 240 mmHg
